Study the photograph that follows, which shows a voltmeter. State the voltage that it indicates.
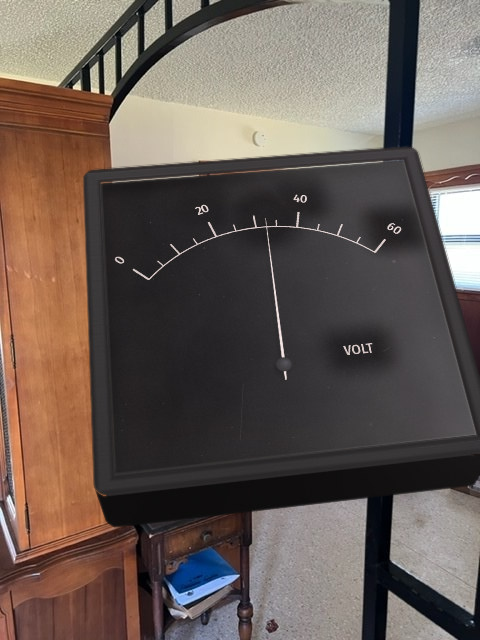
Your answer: 32.5 V
